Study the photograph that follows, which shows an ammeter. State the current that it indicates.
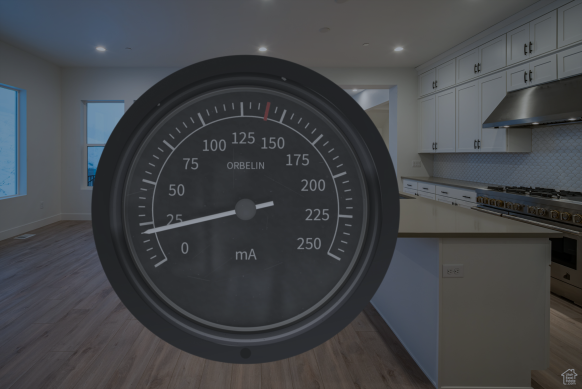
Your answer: 20 mA
